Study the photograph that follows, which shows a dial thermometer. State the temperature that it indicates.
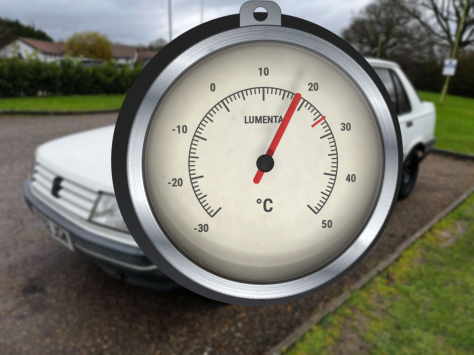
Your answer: 18 °C
